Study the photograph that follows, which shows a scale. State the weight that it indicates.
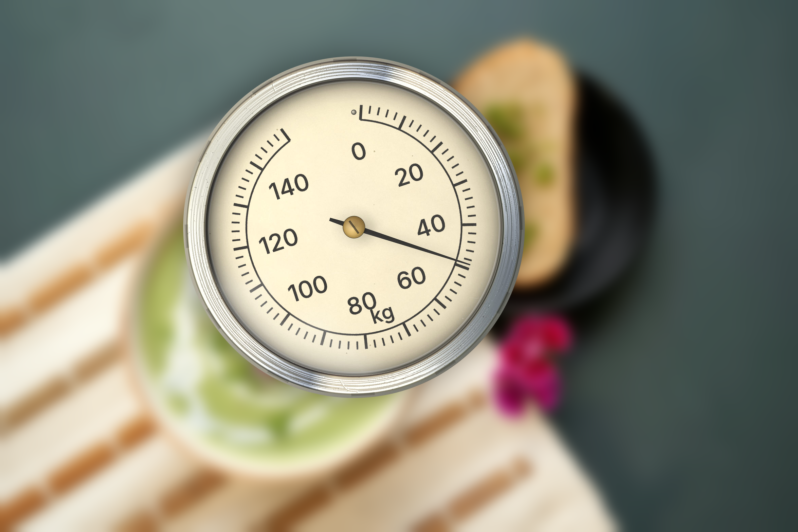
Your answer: 49 kg
